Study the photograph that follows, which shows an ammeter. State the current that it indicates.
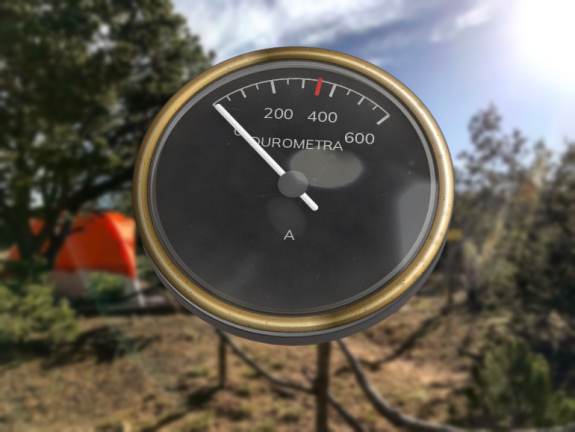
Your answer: 0 A
